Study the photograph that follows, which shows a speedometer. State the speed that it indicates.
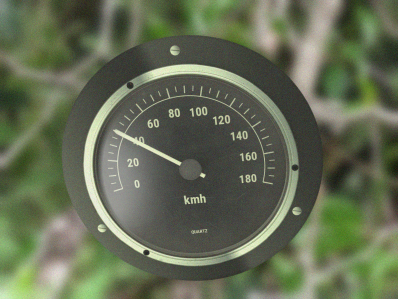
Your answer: 40 km/h
